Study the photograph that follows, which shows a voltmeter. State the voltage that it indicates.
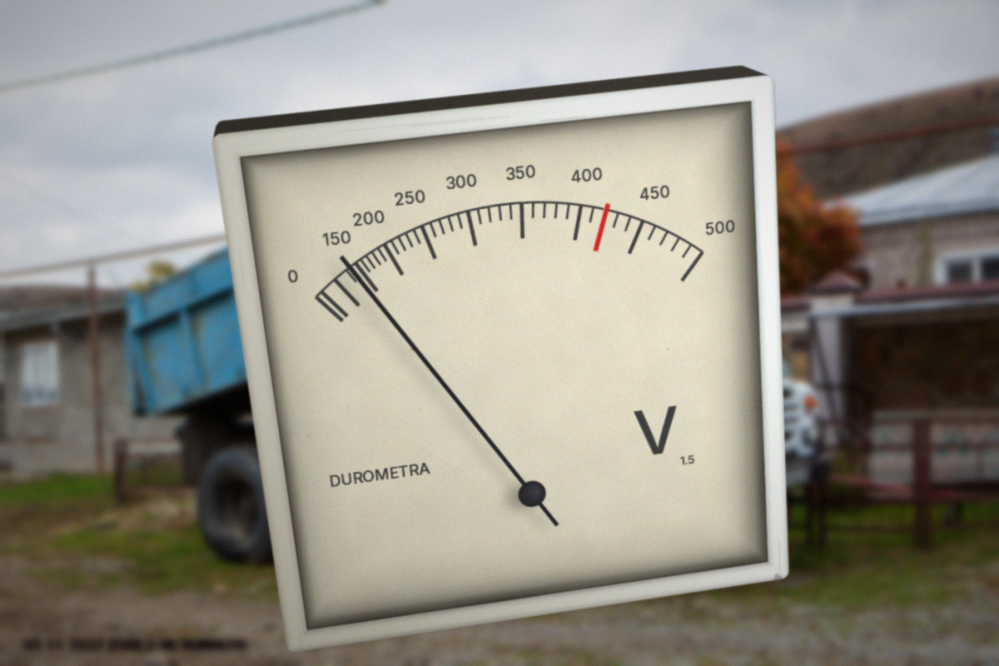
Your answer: 140 V
